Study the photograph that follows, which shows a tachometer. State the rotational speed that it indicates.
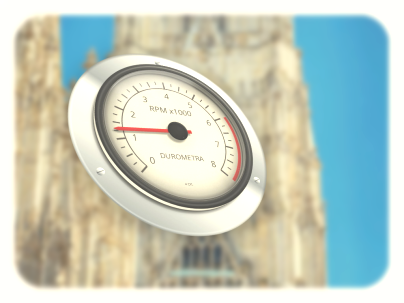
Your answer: 1250 rpm
